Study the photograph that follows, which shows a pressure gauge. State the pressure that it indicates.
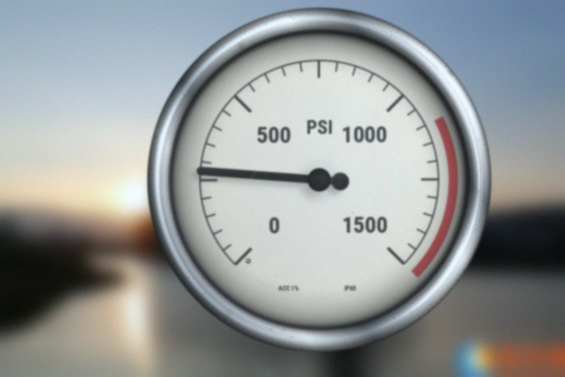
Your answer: 275 psi
